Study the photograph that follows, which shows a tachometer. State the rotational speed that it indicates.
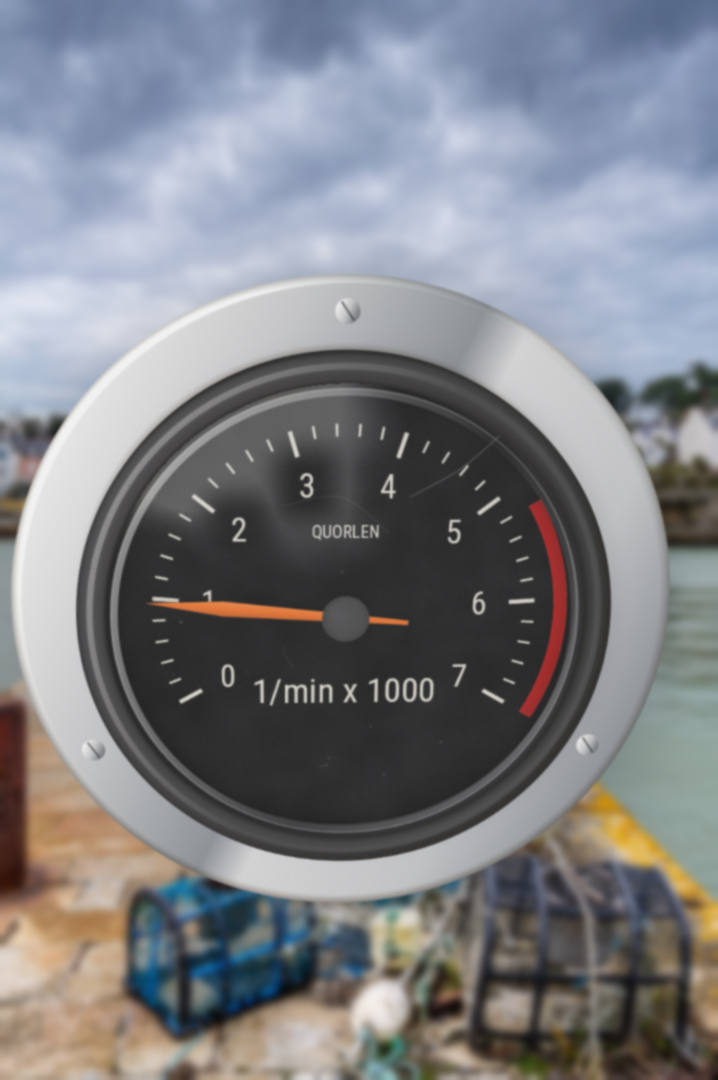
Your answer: 1000 rpm
